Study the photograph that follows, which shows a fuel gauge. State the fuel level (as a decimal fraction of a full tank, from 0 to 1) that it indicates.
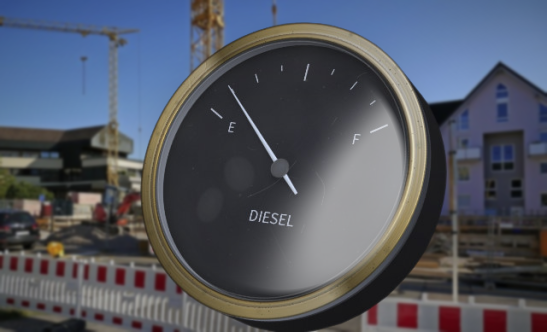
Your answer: 0.125
